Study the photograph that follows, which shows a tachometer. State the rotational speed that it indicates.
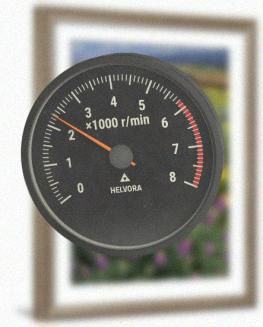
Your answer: 2300 rpm
